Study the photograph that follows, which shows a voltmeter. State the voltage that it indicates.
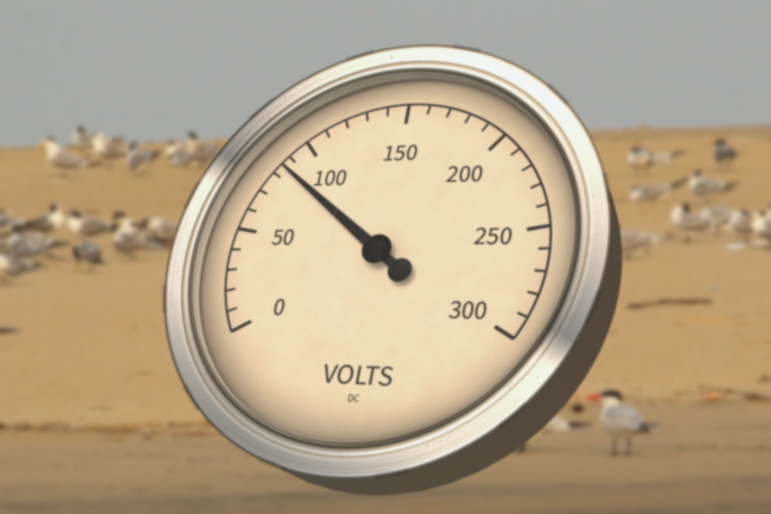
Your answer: 85 V
